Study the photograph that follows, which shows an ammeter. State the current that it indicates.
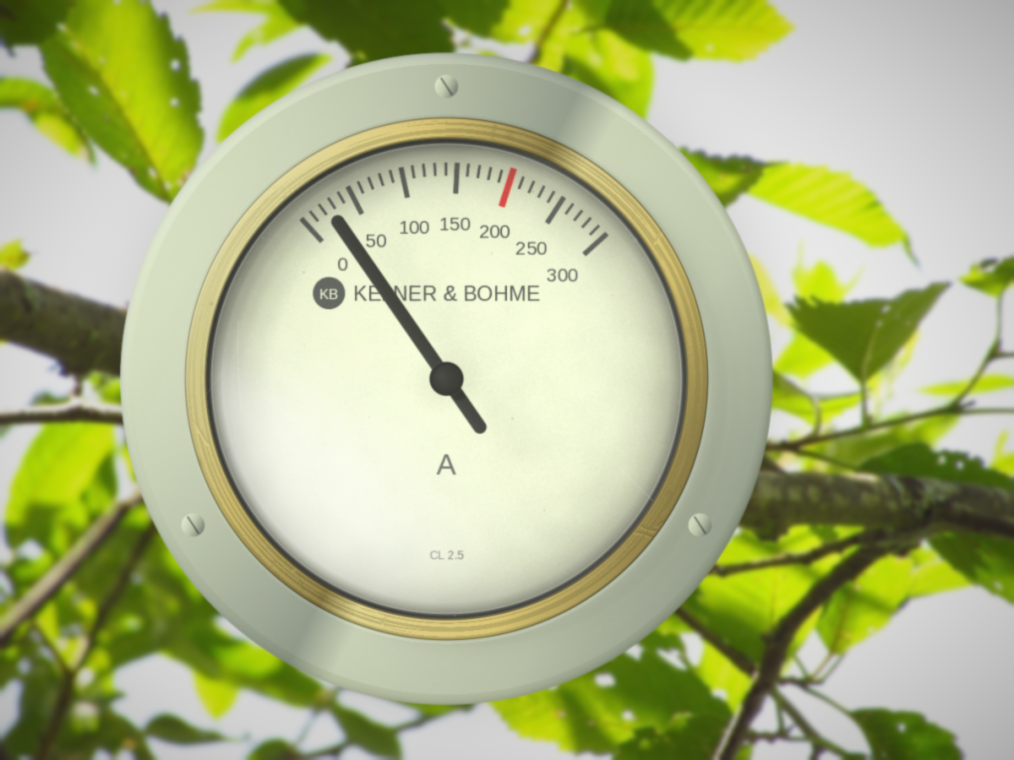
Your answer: 25 A
